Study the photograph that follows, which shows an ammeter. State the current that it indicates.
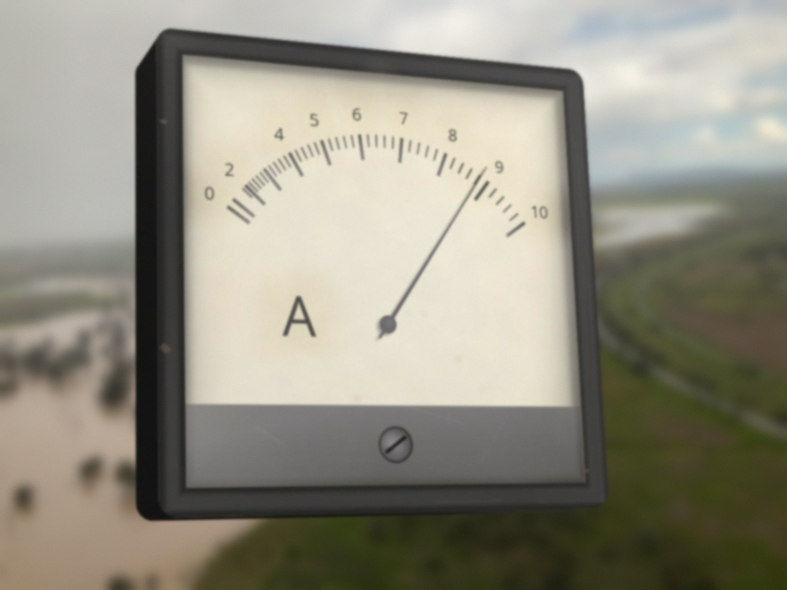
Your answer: 8.8 A
